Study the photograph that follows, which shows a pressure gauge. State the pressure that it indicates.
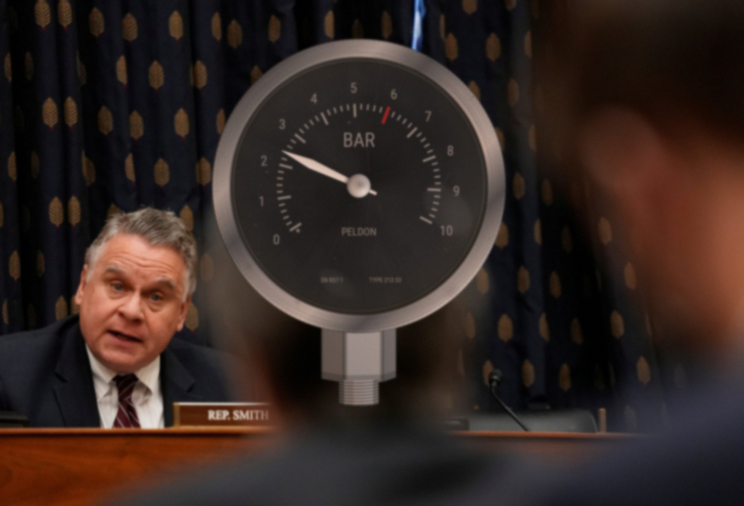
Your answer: 2.4 bar
